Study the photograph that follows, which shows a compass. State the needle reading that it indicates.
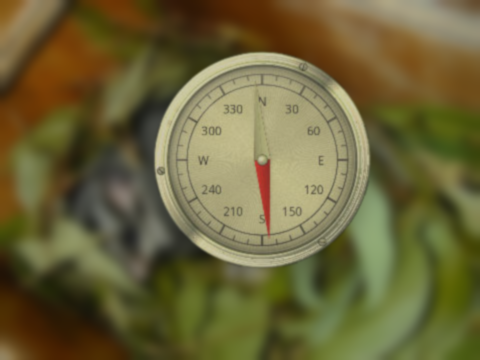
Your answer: 175 °
